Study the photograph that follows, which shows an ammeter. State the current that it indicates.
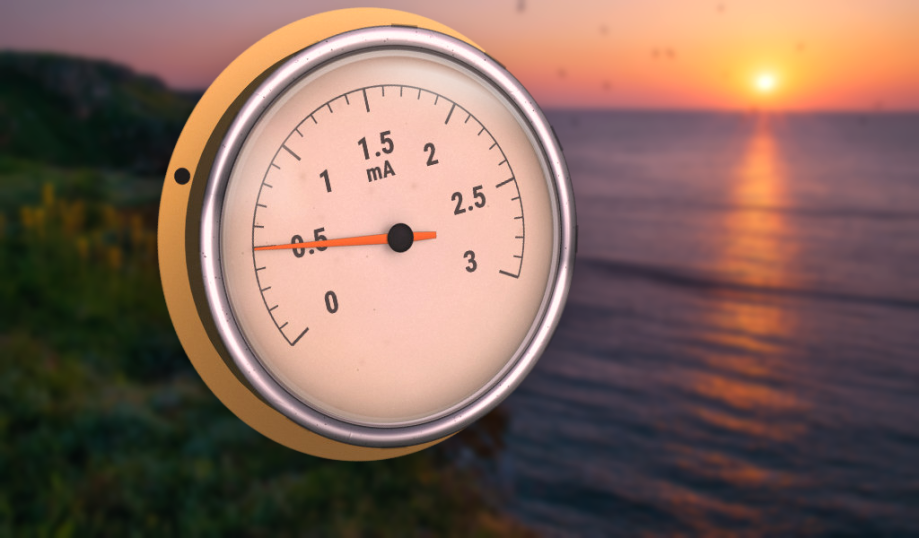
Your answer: 0.5 mA
